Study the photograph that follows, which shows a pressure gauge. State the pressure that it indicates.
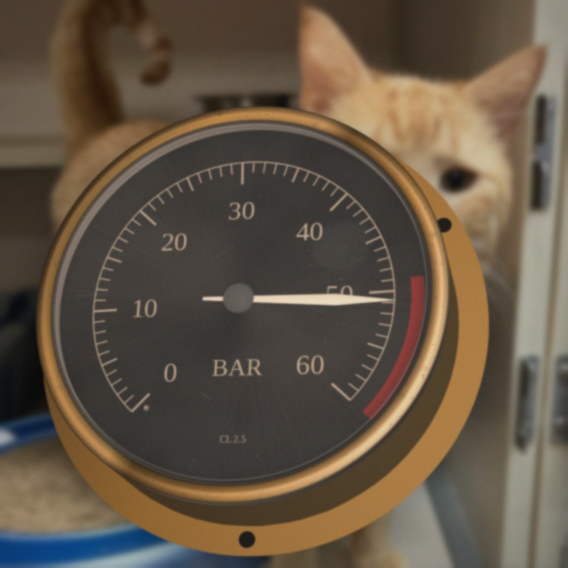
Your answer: 51 bar
